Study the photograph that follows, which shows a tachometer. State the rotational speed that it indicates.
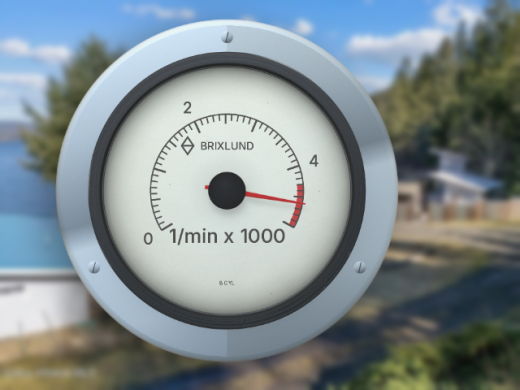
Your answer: 4600 rpm
